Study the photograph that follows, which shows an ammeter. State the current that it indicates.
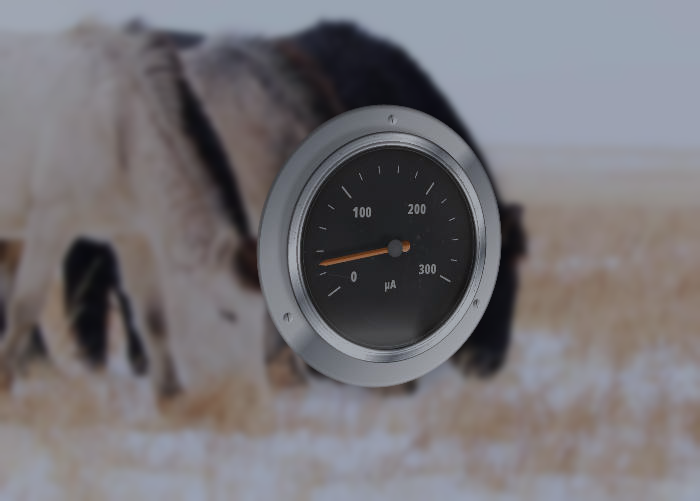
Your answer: 30 µA
